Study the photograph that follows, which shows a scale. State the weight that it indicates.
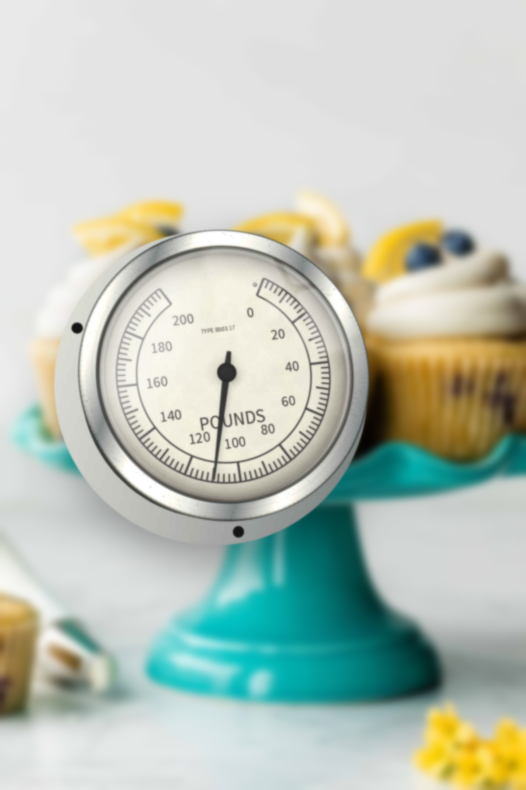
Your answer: 110 lb
